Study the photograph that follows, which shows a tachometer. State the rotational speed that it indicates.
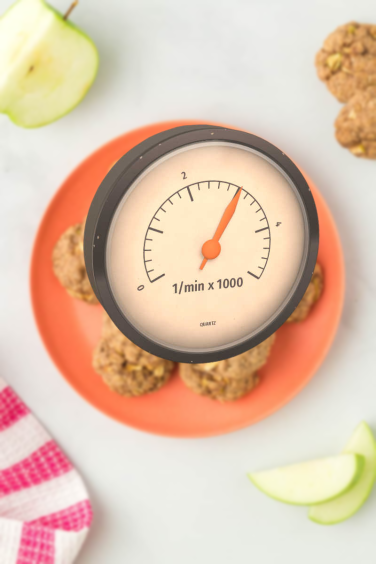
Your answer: 3000 rpm
